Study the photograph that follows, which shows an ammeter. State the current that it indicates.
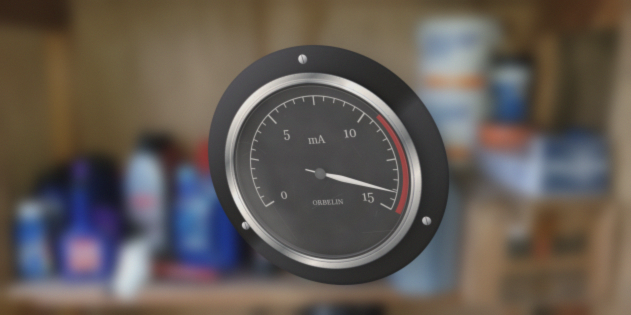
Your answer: 14 mA
